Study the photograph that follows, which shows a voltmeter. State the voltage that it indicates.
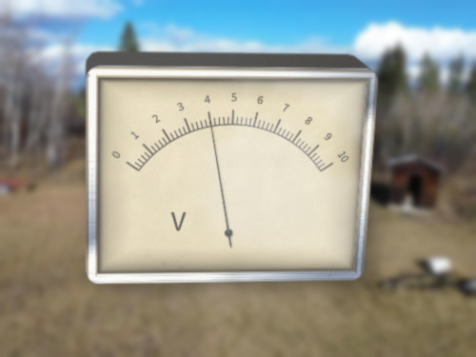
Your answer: 4 V
